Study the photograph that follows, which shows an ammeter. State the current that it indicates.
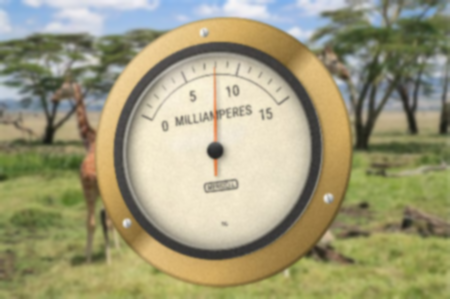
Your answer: 8 mA
